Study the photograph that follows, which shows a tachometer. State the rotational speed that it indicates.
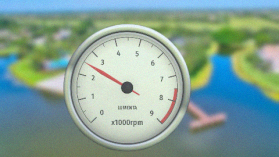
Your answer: 2500 rpm
